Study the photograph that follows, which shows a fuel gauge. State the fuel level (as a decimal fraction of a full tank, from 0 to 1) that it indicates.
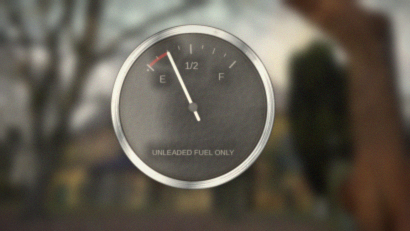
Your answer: 0.25
